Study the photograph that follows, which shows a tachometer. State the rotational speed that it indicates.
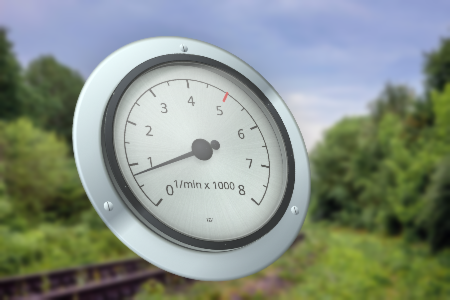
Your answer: 750 rpm
